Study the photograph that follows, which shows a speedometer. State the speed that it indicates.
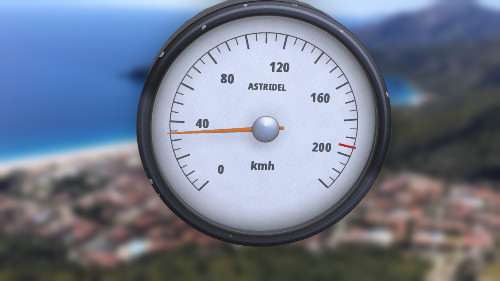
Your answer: 35 km/h
